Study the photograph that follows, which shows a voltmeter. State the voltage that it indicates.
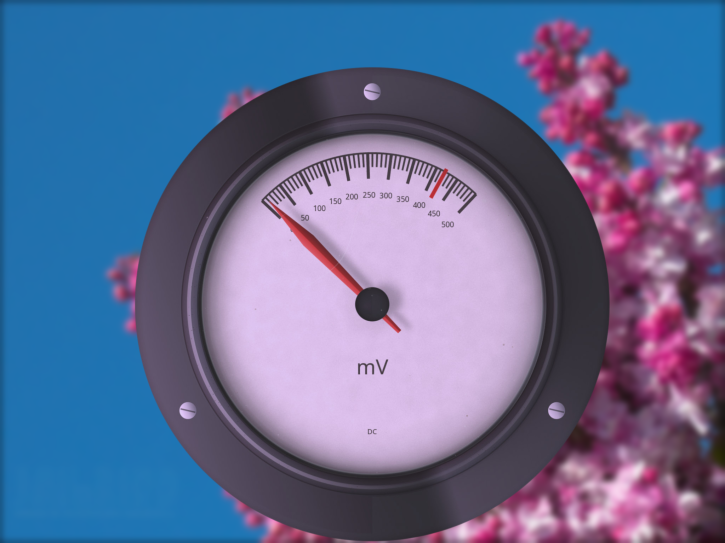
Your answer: 10 mV
